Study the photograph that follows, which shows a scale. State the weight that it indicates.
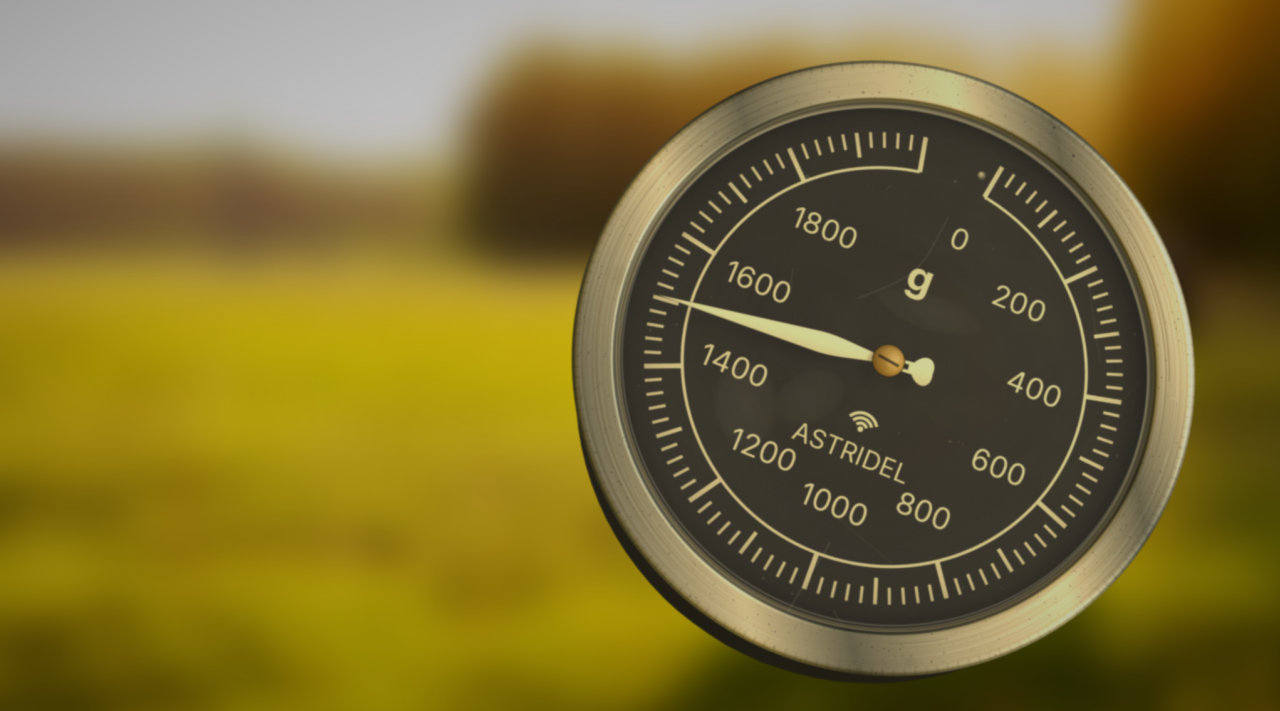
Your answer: 1500 g
